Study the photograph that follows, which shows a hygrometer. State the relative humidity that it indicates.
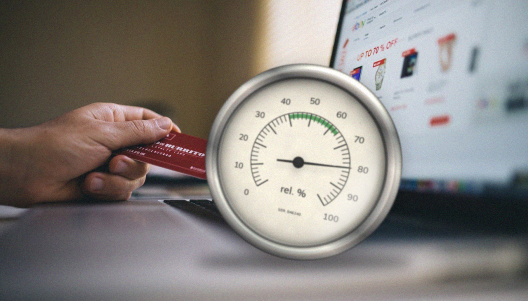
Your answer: 80 %
